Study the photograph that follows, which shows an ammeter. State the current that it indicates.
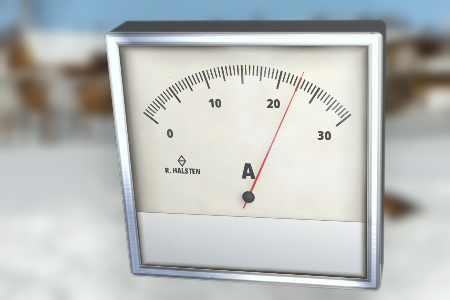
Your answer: 22.5 A
